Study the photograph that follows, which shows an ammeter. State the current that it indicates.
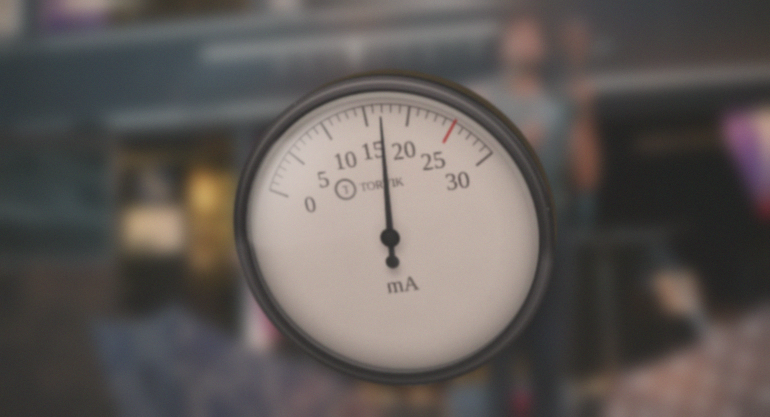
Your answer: 17 mA
